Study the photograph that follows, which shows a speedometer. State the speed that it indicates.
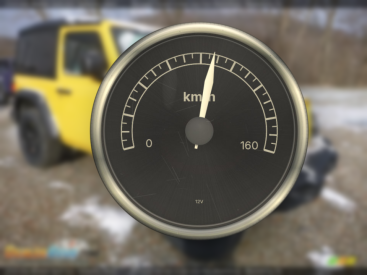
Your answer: 87.5 km/h
